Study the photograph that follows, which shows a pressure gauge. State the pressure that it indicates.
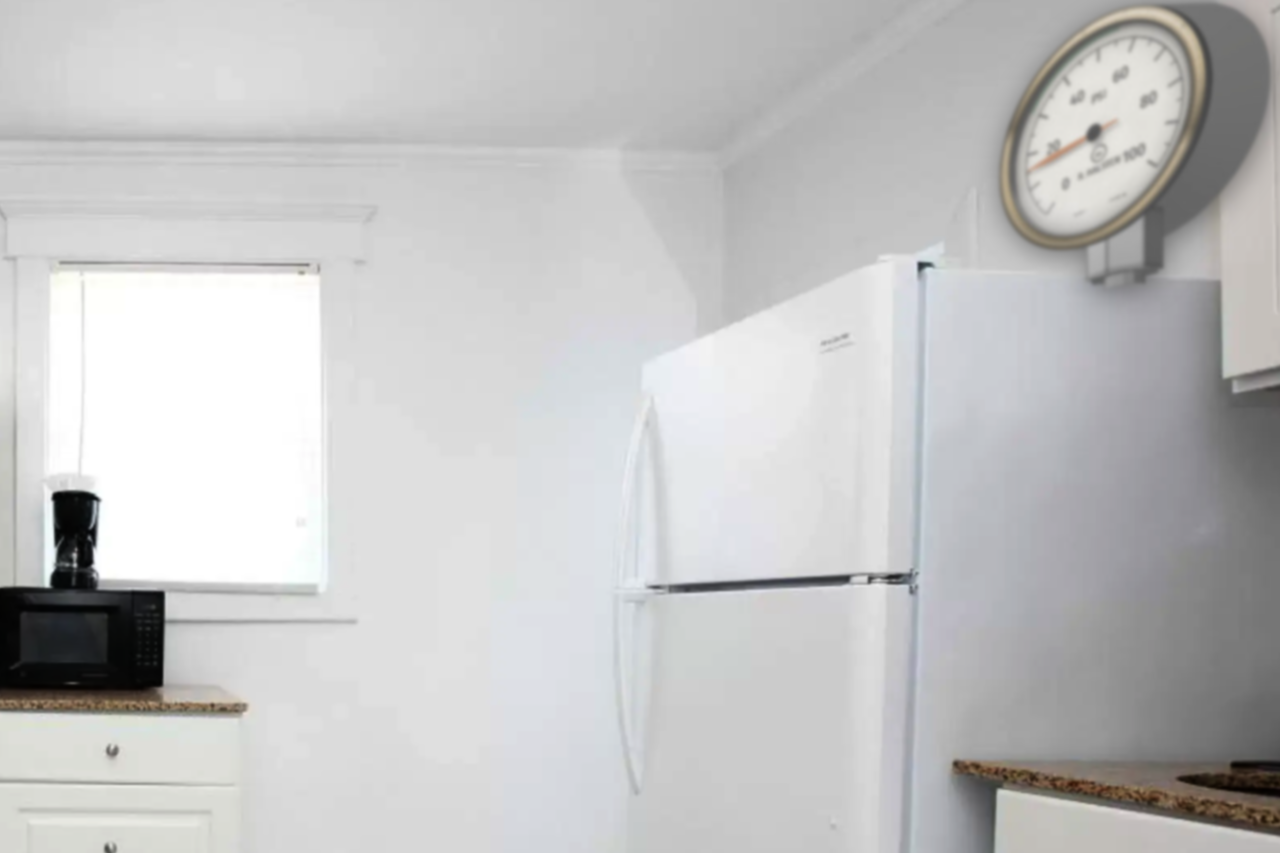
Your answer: 15 psi
